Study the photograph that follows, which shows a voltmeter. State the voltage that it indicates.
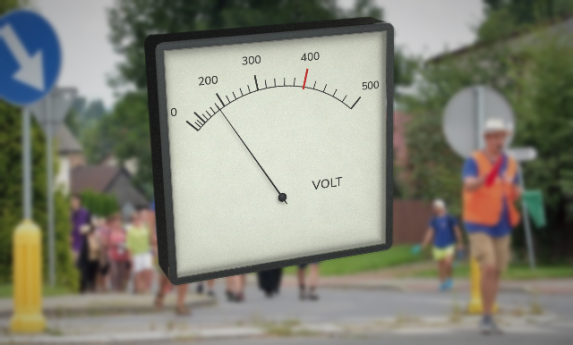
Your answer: 180 V
